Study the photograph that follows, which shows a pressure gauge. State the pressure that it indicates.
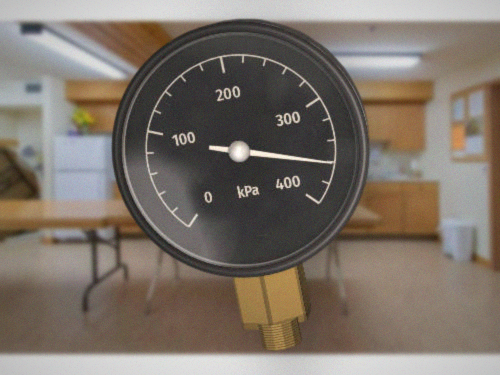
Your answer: 360 kPa
